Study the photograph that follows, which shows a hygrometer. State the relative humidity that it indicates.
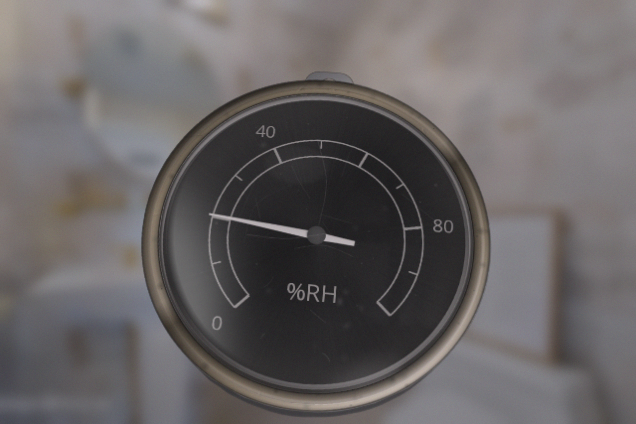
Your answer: 20 %
